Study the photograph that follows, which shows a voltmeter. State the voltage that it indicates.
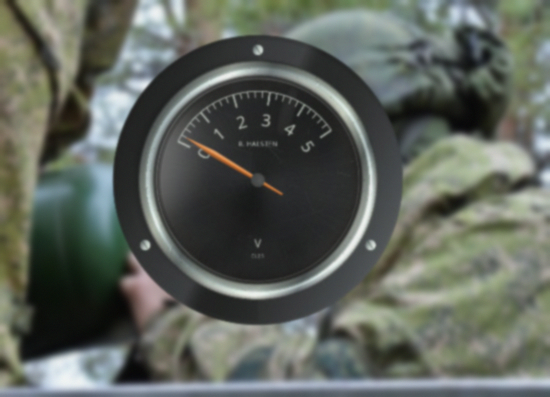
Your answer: 0.2 V
